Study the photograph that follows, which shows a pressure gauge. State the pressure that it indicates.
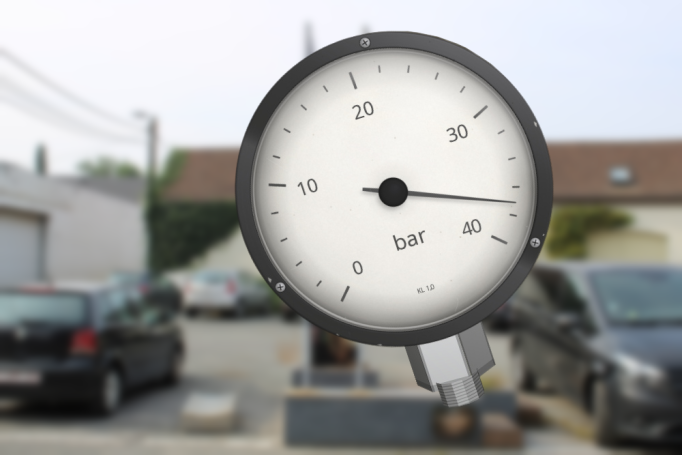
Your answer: 37 bar
